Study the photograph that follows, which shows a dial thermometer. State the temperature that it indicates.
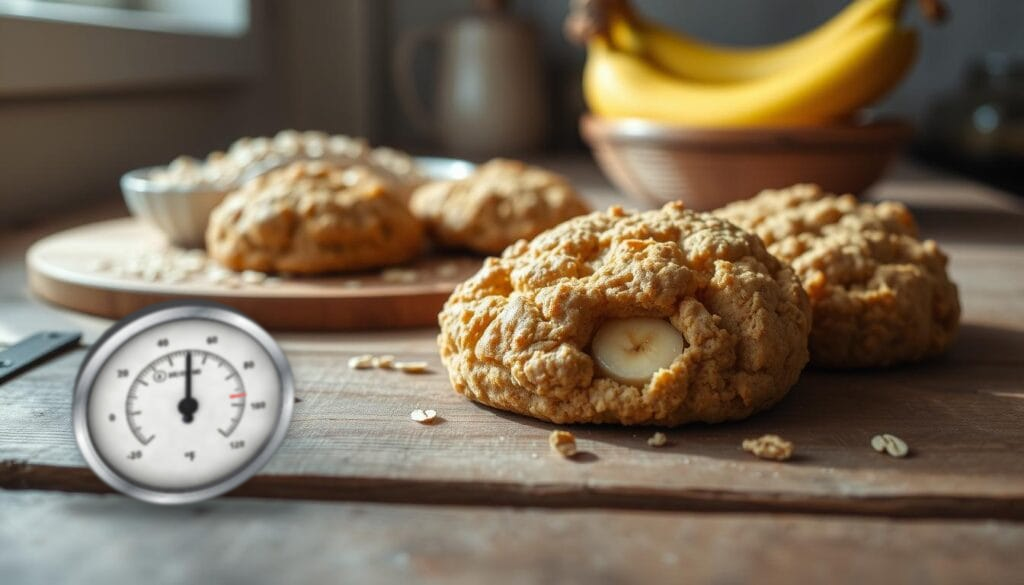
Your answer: 50 °F
